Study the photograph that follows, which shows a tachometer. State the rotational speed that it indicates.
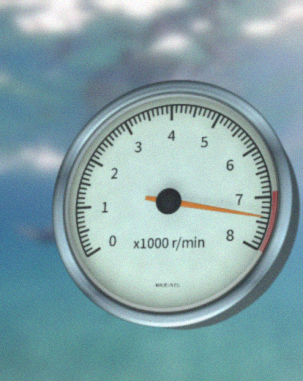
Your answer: 7400 rpm
